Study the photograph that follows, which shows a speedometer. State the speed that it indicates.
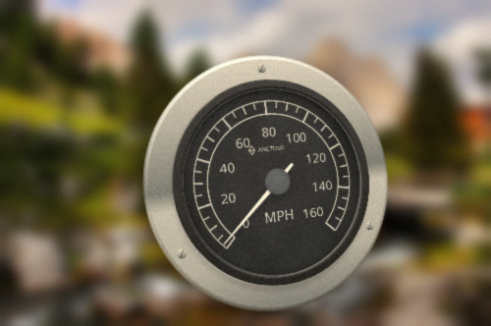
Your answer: 2.5 mph
